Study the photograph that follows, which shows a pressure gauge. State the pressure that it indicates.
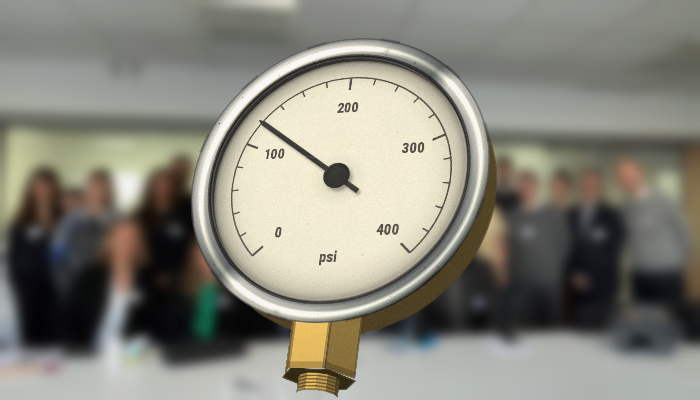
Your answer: 120 psi
